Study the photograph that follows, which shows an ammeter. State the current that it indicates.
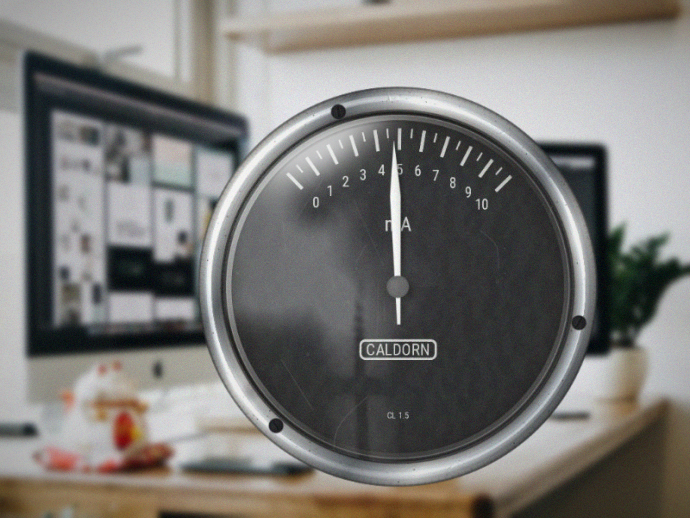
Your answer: 4.75 mA
